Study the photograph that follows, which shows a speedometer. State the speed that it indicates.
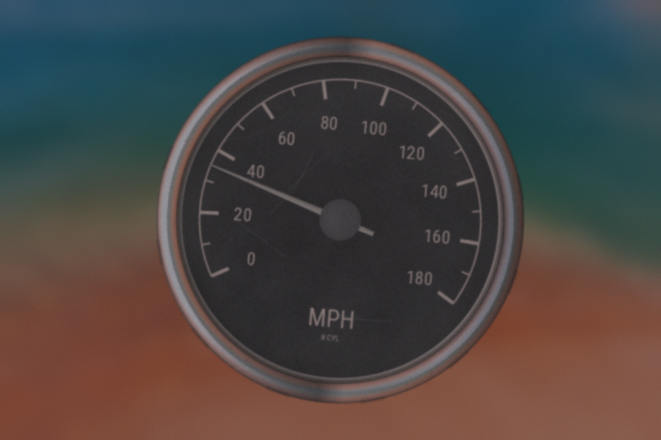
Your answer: 35 mph
